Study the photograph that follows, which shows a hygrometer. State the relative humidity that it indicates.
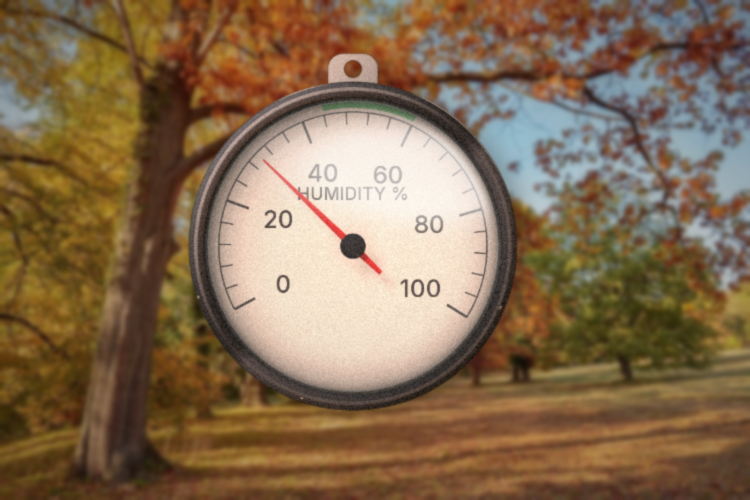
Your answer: 30 %
